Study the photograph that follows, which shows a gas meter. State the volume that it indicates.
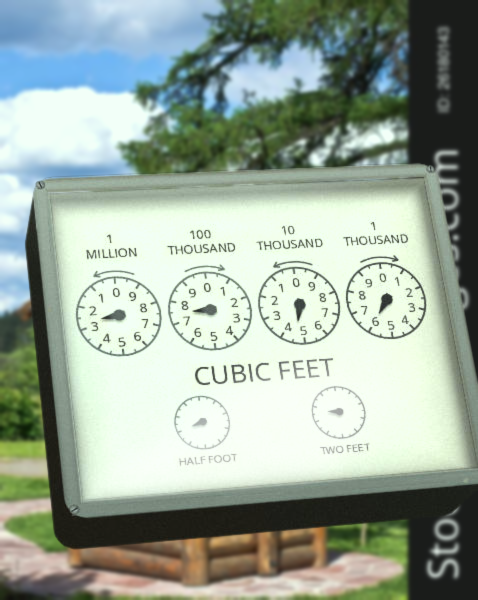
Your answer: 274600 ft³
